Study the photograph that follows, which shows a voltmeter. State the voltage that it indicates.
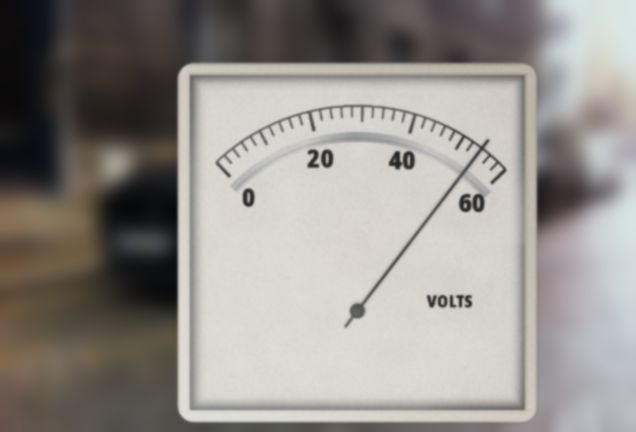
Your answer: 54 V
